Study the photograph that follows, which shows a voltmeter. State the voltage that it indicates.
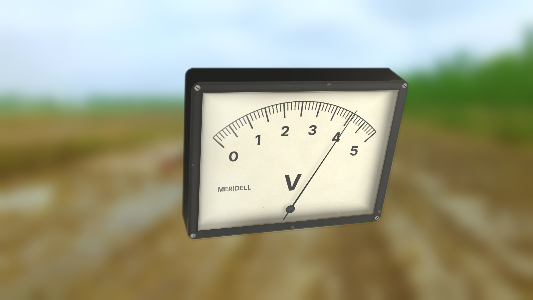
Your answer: 4 V
